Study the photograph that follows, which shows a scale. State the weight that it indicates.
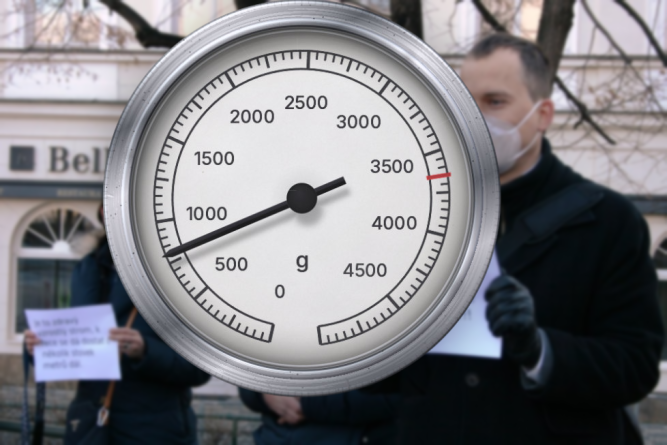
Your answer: 800 g
